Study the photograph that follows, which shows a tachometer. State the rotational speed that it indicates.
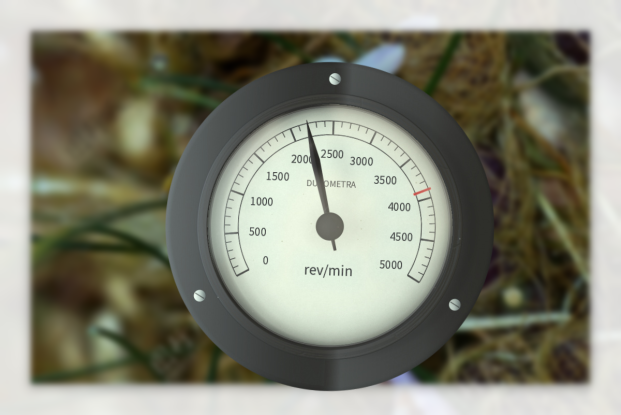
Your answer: 2200 rpm
